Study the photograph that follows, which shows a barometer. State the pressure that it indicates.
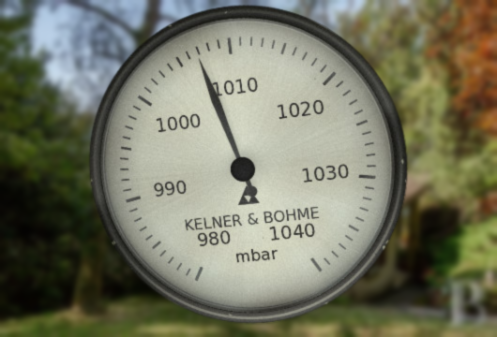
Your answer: 1007 mbar
